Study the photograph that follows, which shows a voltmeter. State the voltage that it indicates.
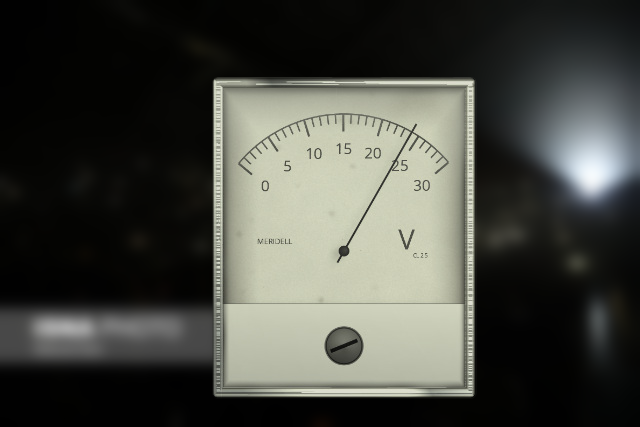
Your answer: 24 V
